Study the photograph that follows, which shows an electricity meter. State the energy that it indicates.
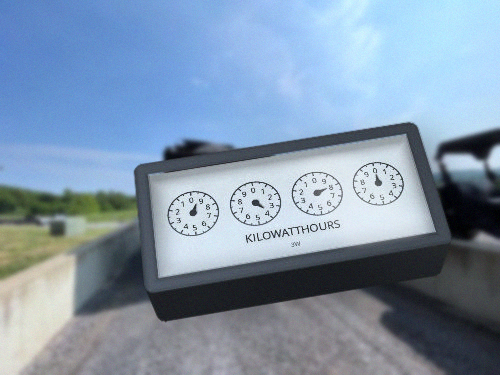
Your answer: 9380 kWh
